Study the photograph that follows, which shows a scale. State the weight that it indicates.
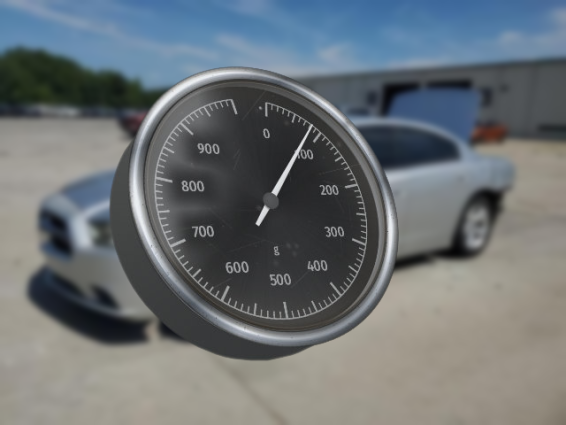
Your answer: 80 g
